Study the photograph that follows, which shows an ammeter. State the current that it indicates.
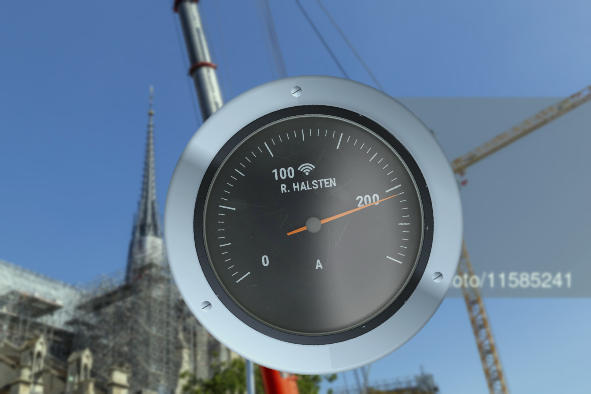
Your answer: 205 A
